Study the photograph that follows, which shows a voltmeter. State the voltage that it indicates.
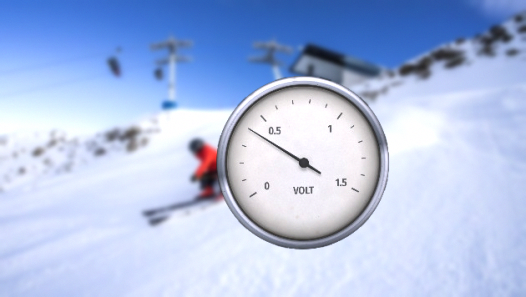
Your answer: 0.4 V
